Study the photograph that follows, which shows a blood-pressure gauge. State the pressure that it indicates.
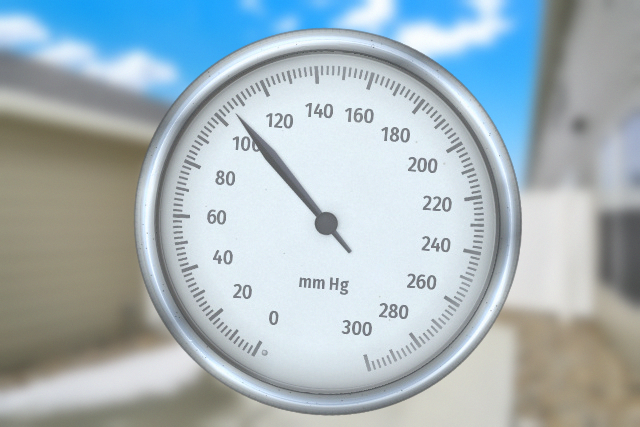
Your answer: 106 mmHg
